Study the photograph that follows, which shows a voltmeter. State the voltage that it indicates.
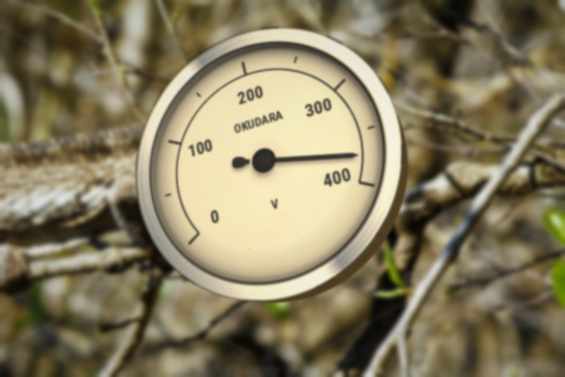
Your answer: 375 V
